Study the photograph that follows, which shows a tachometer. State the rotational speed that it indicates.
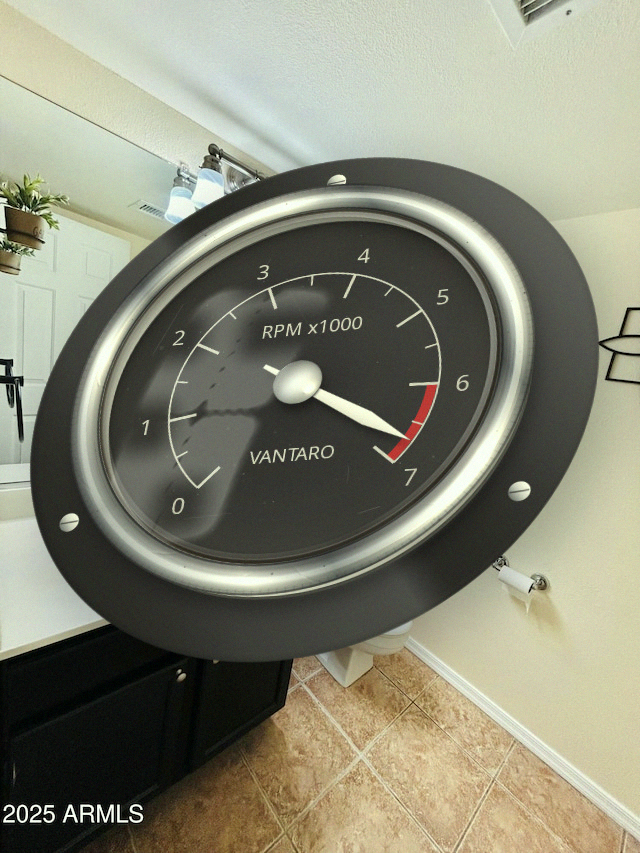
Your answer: 6750 rpm
